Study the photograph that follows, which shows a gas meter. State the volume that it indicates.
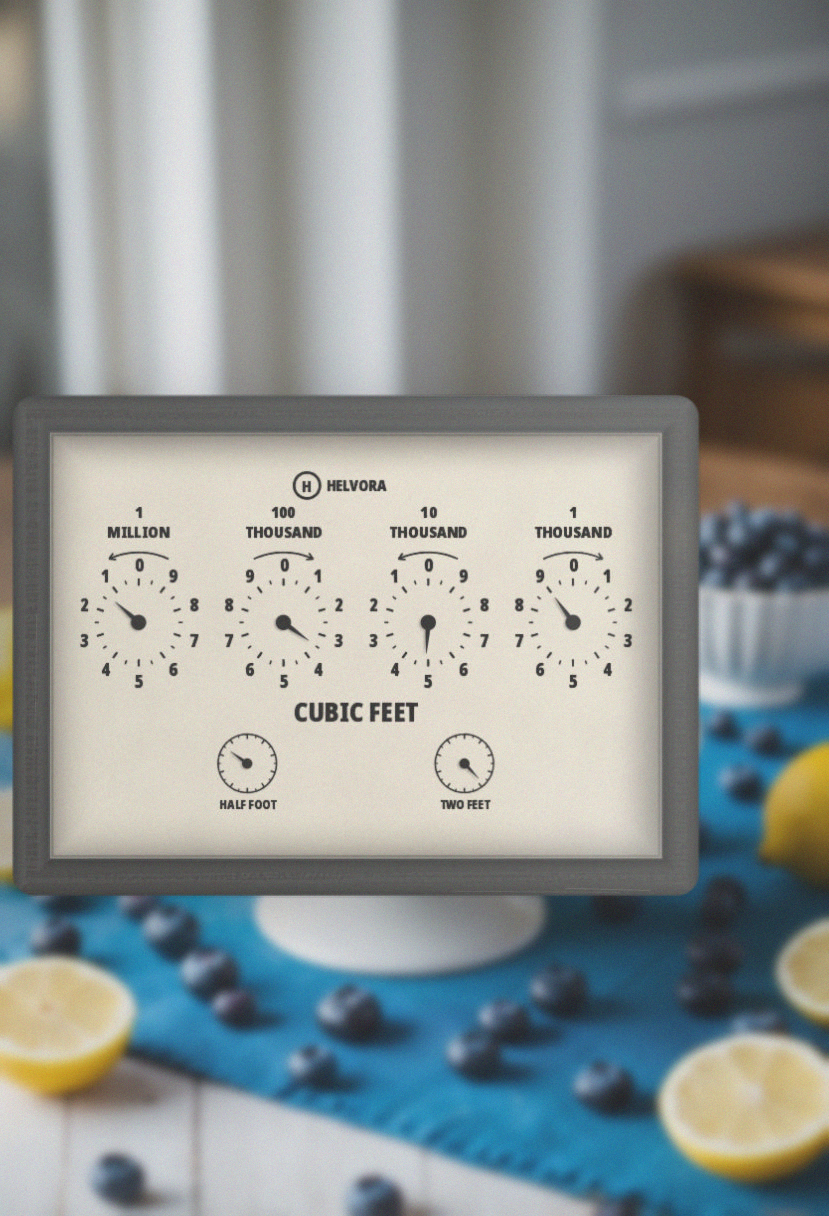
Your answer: 134900 ft³
